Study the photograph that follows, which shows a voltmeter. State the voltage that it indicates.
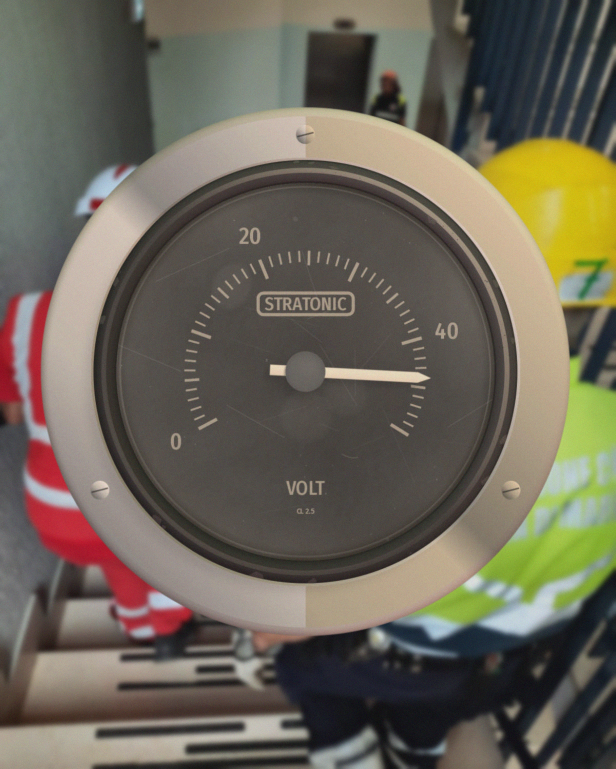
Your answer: 44 V
